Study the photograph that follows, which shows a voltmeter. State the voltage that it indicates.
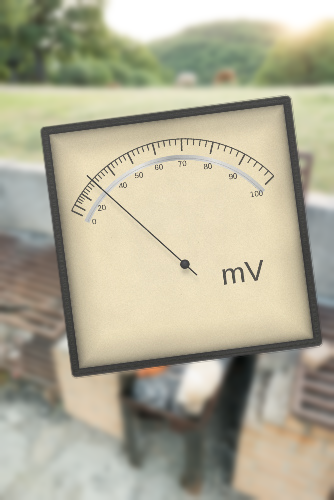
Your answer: 30 mV
